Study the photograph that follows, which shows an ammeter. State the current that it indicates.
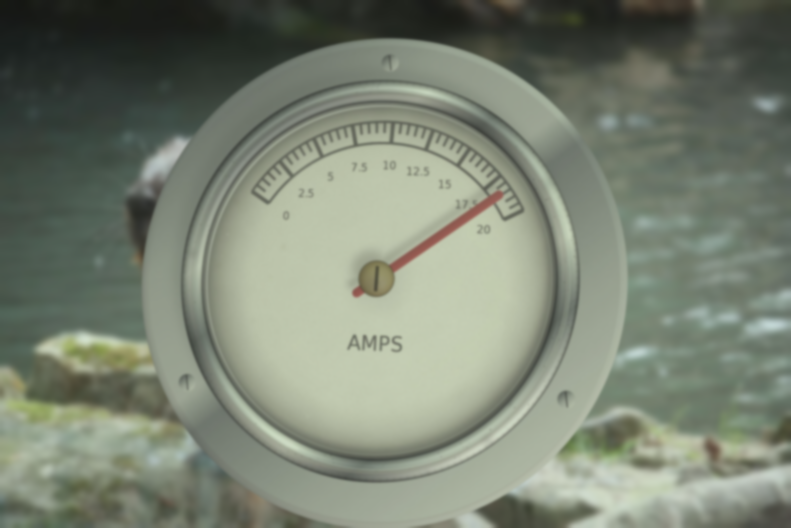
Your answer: 18.5 A
